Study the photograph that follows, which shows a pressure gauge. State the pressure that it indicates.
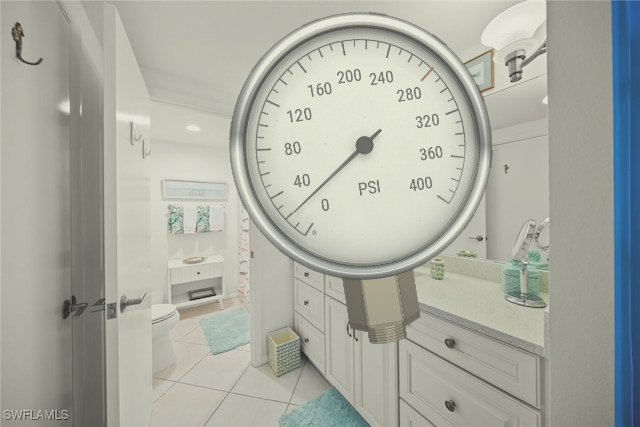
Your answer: 20 psi
